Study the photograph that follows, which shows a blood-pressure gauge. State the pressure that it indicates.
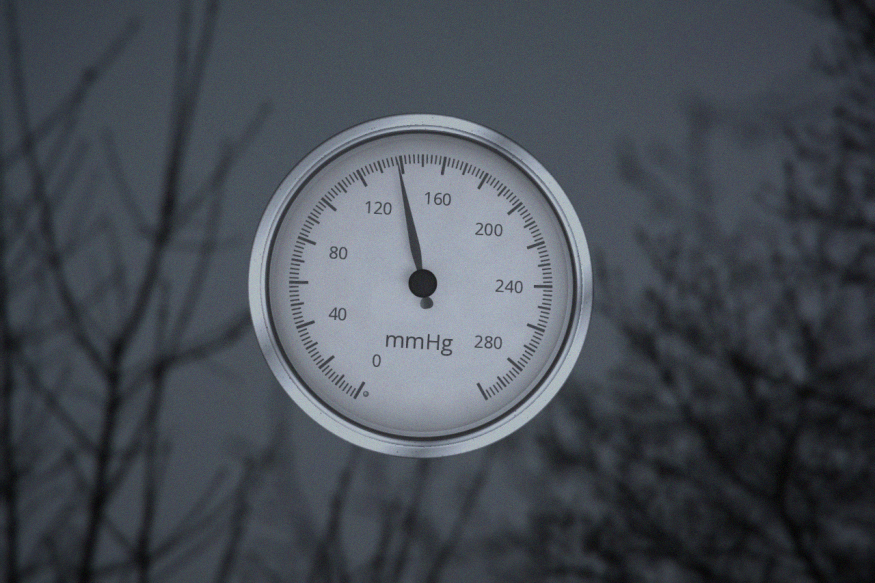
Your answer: 138 mmHg
